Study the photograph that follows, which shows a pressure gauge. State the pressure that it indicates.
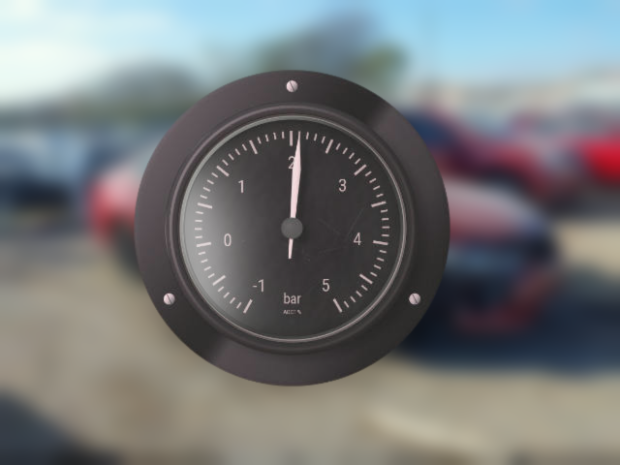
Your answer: 2.1 bar
